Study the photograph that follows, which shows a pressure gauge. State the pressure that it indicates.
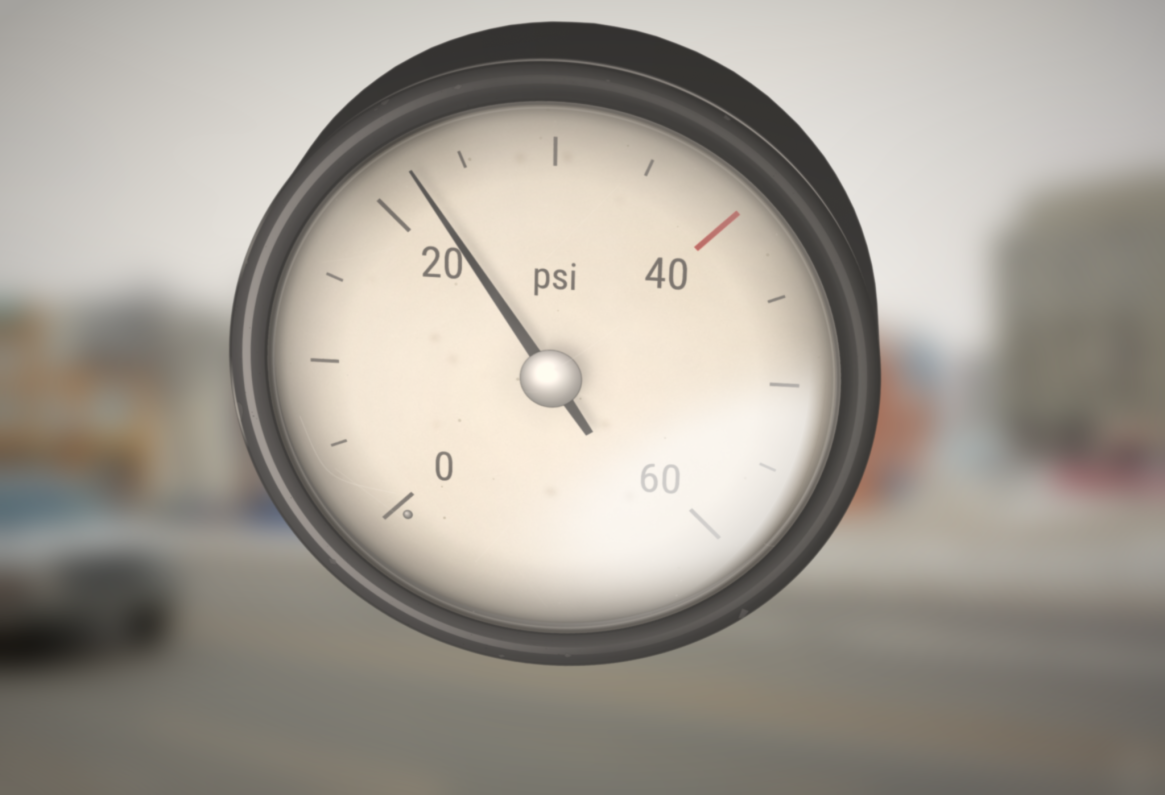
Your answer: 22.5 psi
